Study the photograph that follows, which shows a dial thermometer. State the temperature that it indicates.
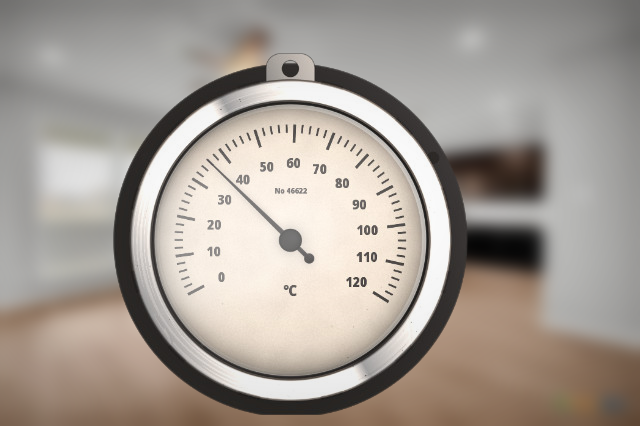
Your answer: 36 °C
